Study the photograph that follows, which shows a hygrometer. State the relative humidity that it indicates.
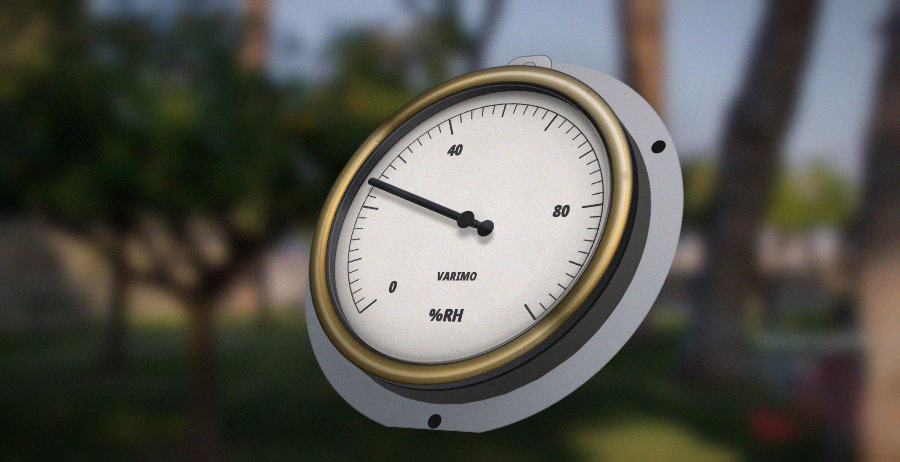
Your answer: 24 %
